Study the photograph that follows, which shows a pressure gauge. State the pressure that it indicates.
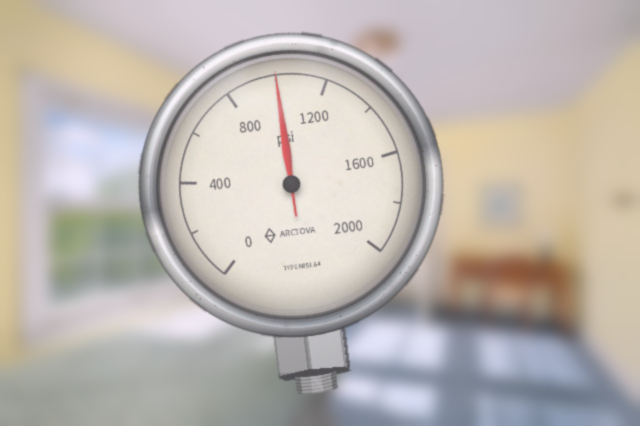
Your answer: 1000 psi
